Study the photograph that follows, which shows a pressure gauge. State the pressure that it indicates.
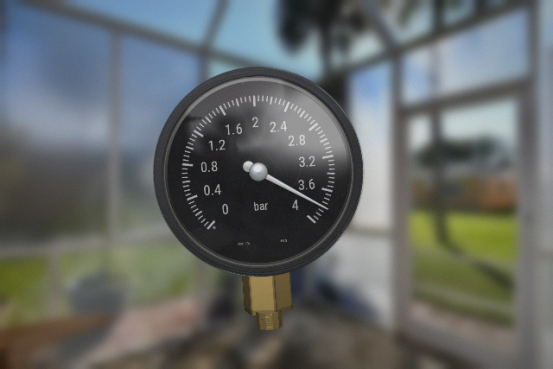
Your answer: 3.8 bar
